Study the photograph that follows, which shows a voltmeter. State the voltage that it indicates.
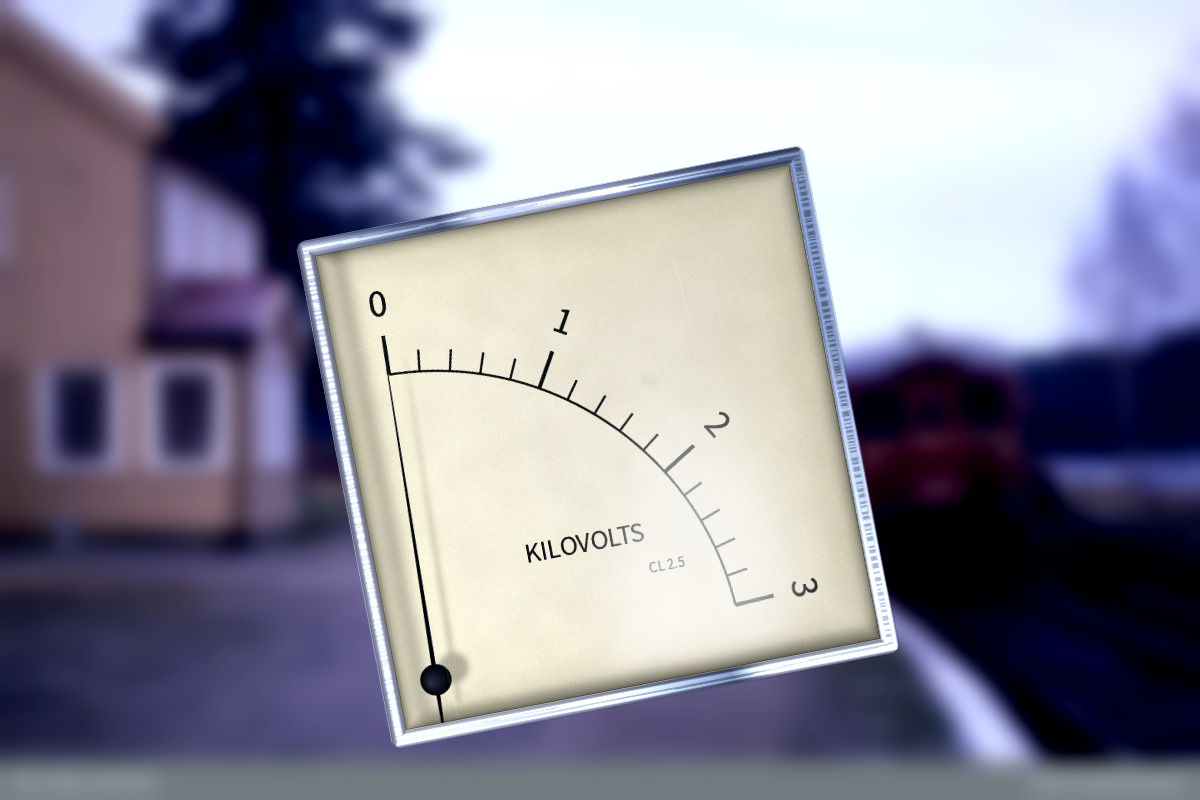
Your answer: 0 kV
